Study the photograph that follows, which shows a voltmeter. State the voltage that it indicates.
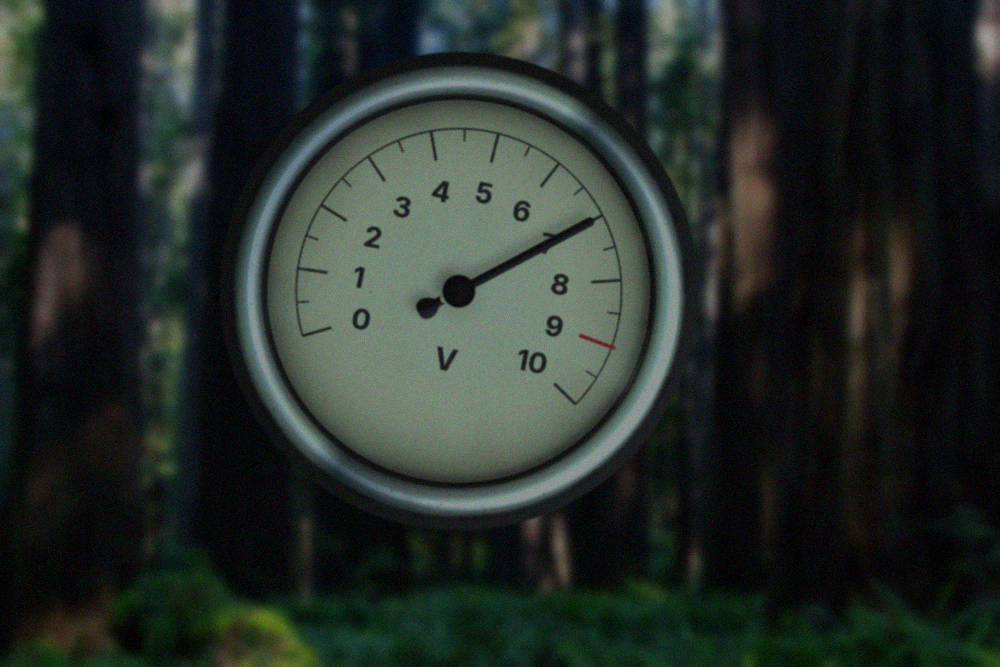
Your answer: 7 V
